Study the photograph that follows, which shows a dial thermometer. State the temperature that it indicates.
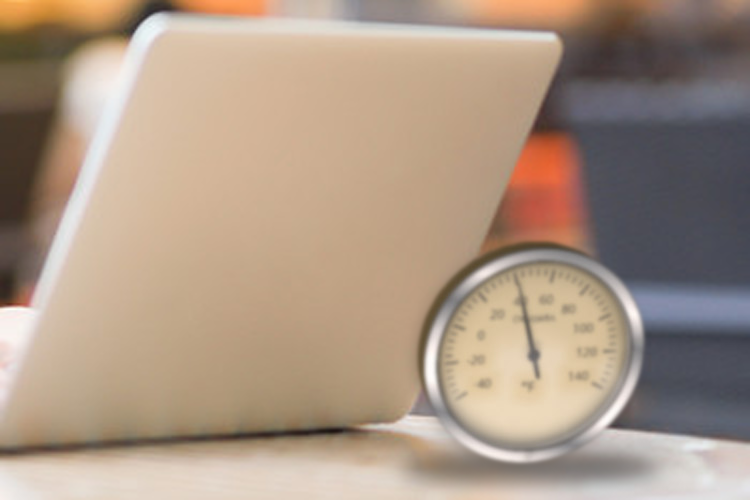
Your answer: 40 °F
